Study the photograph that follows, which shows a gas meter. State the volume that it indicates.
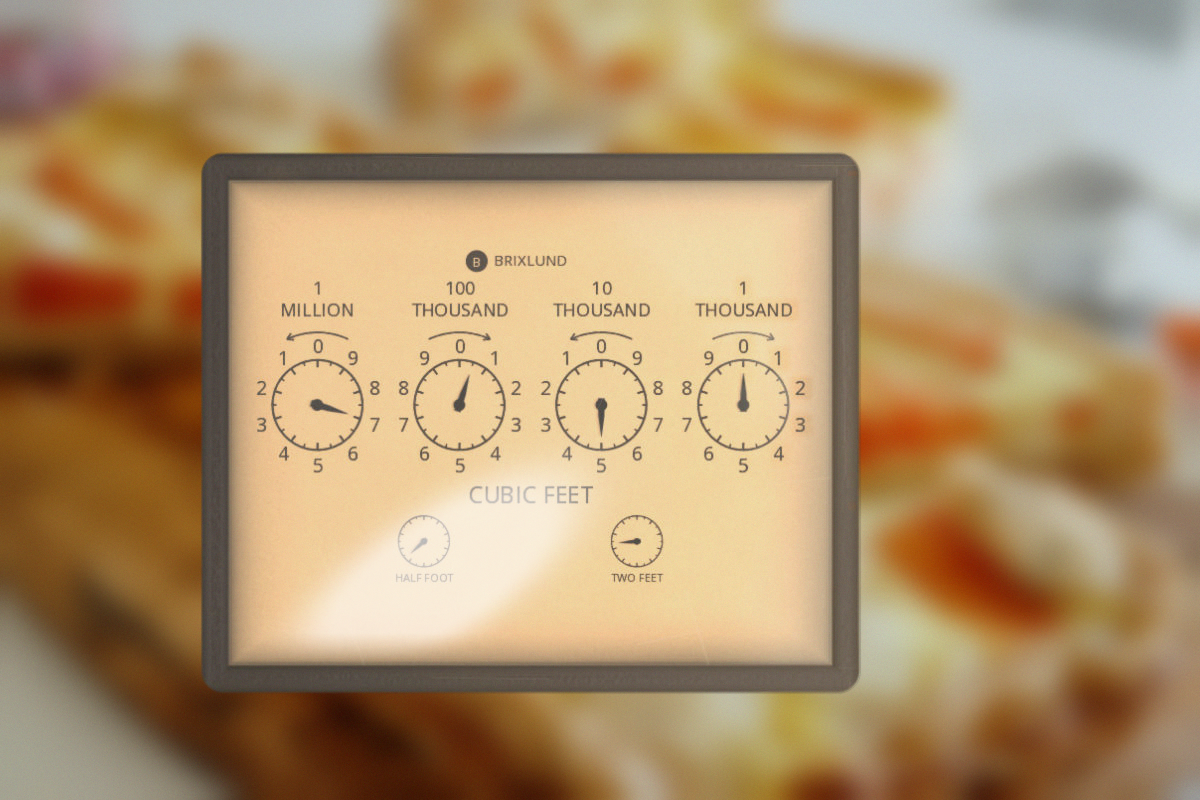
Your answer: 705000 ft³
